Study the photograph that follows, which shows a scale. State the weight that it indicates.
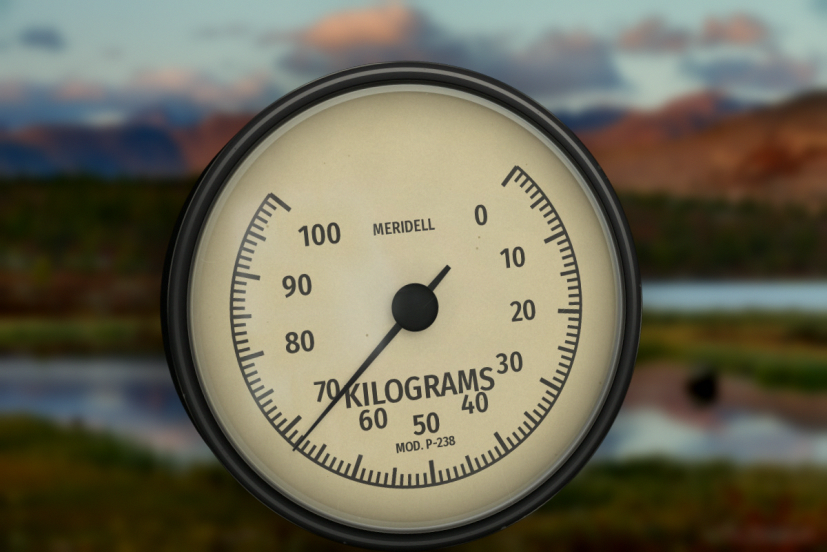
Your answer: 68 kg
